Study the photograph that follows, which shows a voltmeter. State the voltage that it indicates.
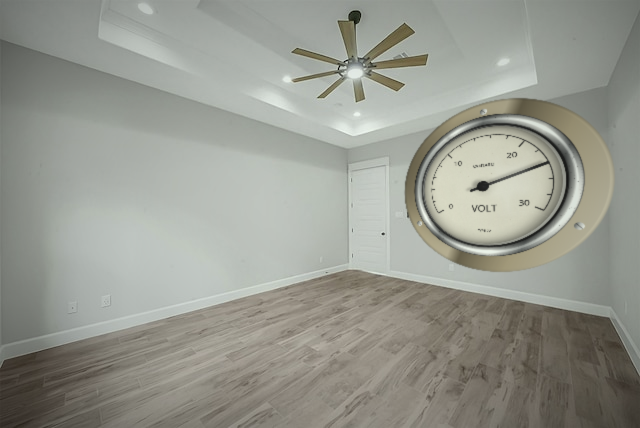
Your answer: 24 V
